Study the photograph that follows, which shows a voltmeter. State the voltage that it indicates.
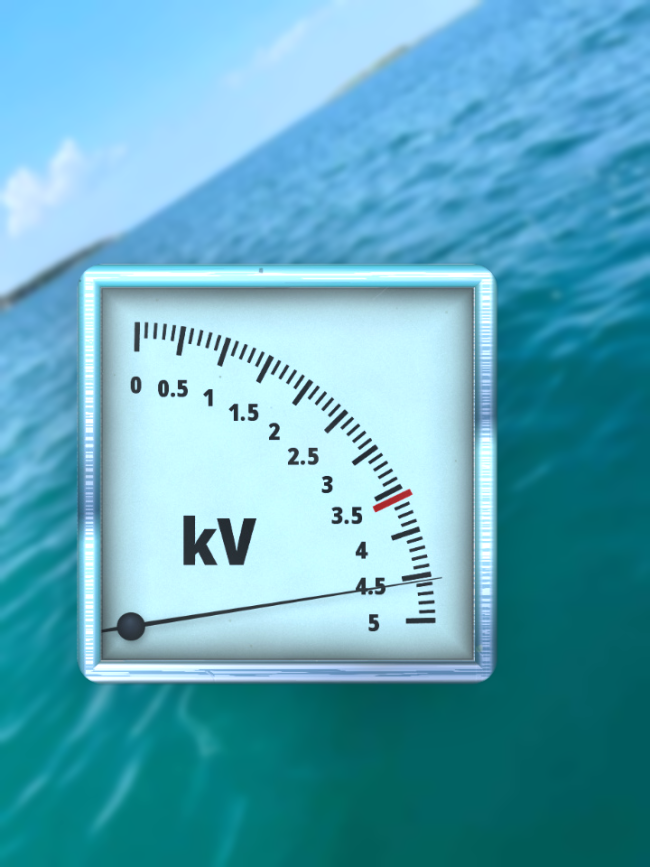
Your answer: 4.55 kV
